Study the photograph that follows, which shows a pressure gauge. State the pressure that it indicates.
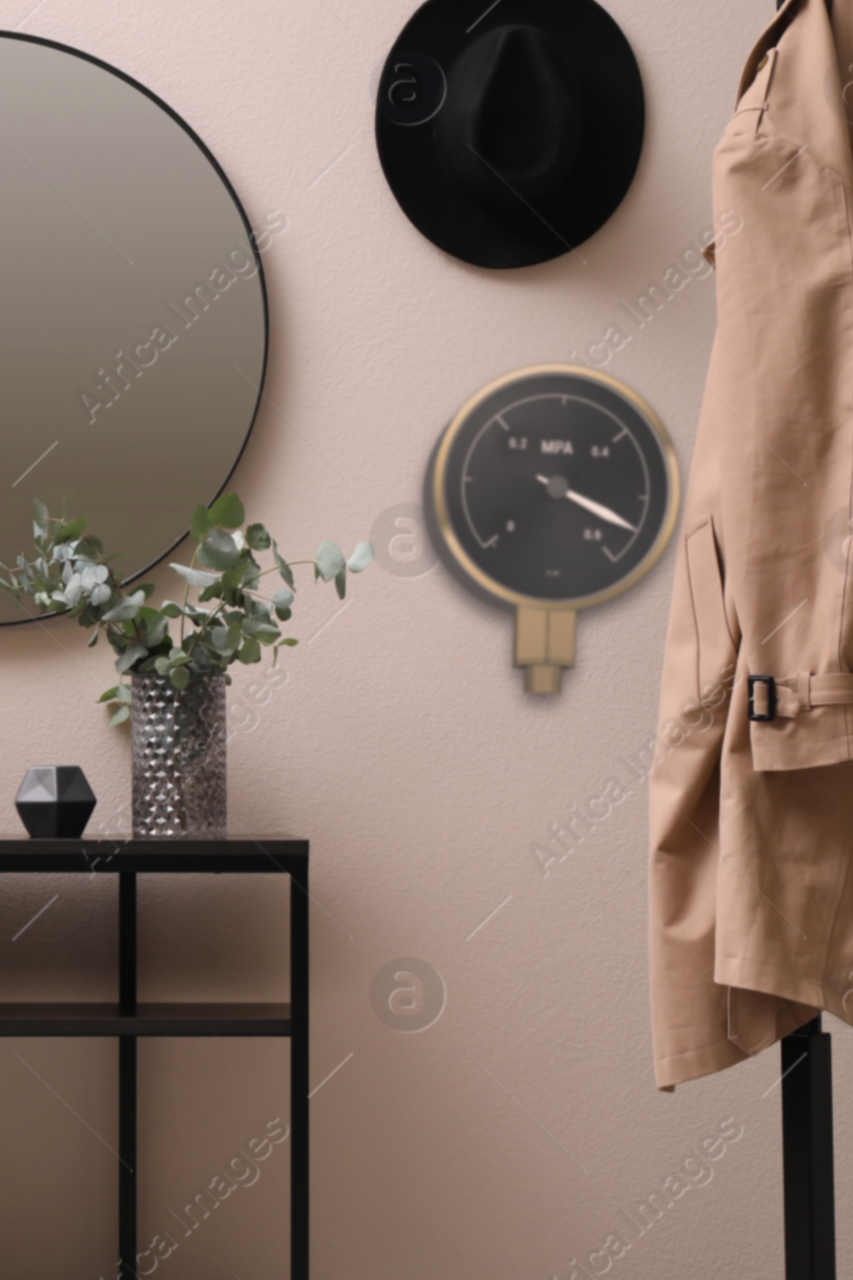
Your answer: 0.55 MPa
